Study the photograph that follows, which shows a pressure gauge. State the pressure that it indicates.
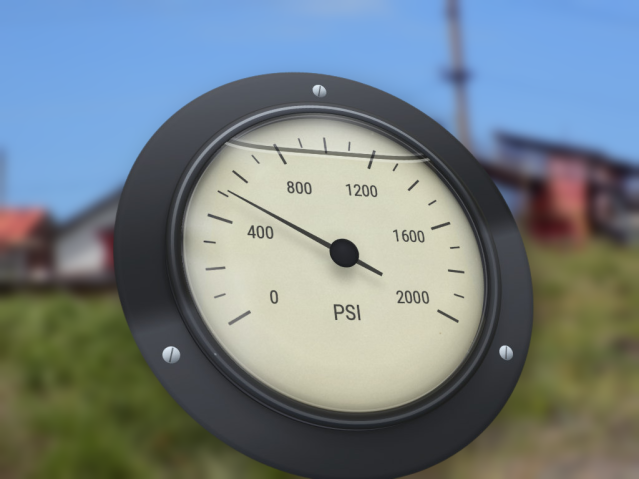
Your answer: 500 psi
